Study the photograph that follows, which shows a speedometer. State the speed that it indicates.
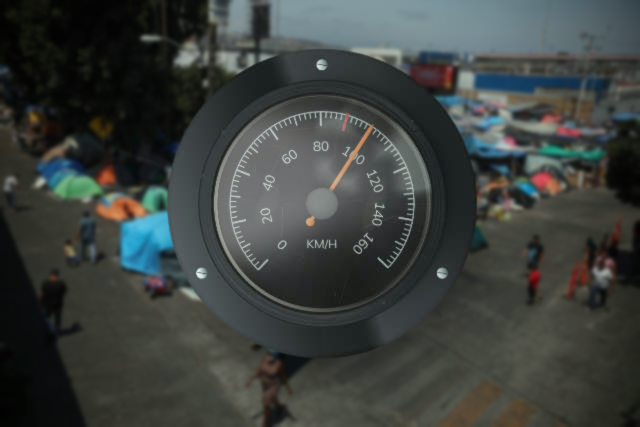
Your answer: 100 km/h
